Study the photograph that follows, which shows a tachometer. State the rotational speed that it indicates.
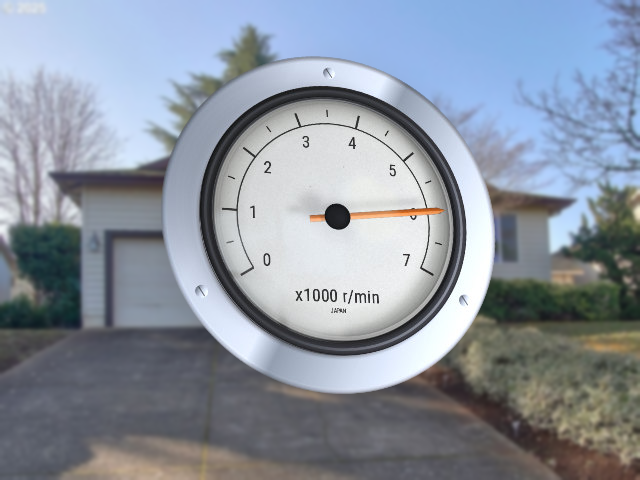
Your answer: 6000 rpm
